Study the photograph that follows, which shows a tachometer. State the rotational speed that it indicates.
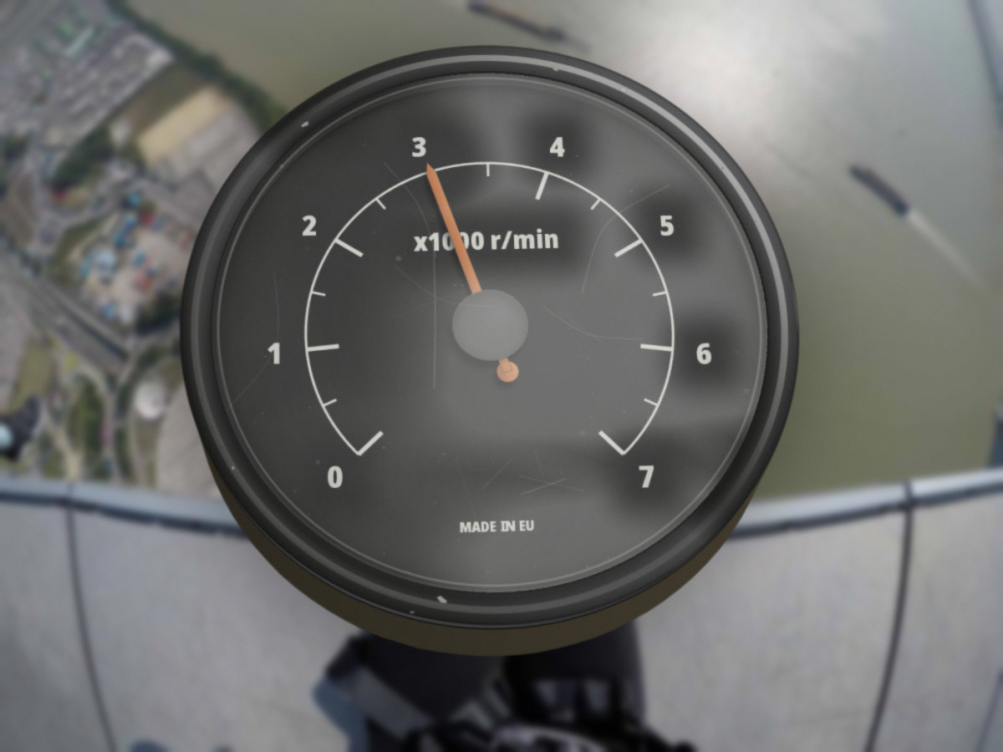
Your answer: 3000 rpm
